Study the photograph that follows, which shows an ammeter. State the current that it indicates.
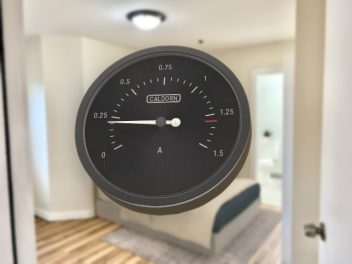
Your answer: 0.2 A
